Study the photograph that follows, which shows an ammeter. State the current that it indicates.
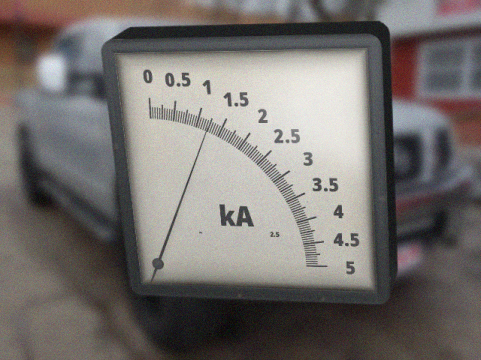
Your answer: 1.25 kA
